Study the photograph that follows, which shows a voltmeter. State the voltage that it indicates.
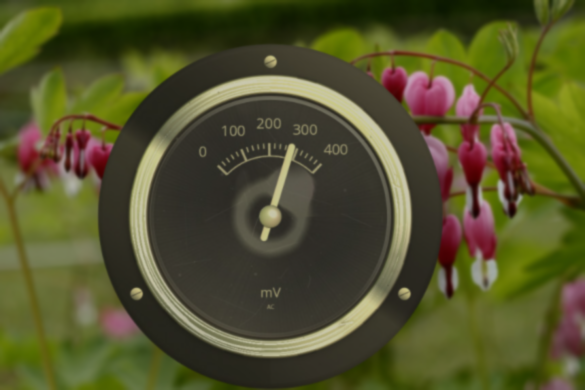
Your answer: 280 mV
